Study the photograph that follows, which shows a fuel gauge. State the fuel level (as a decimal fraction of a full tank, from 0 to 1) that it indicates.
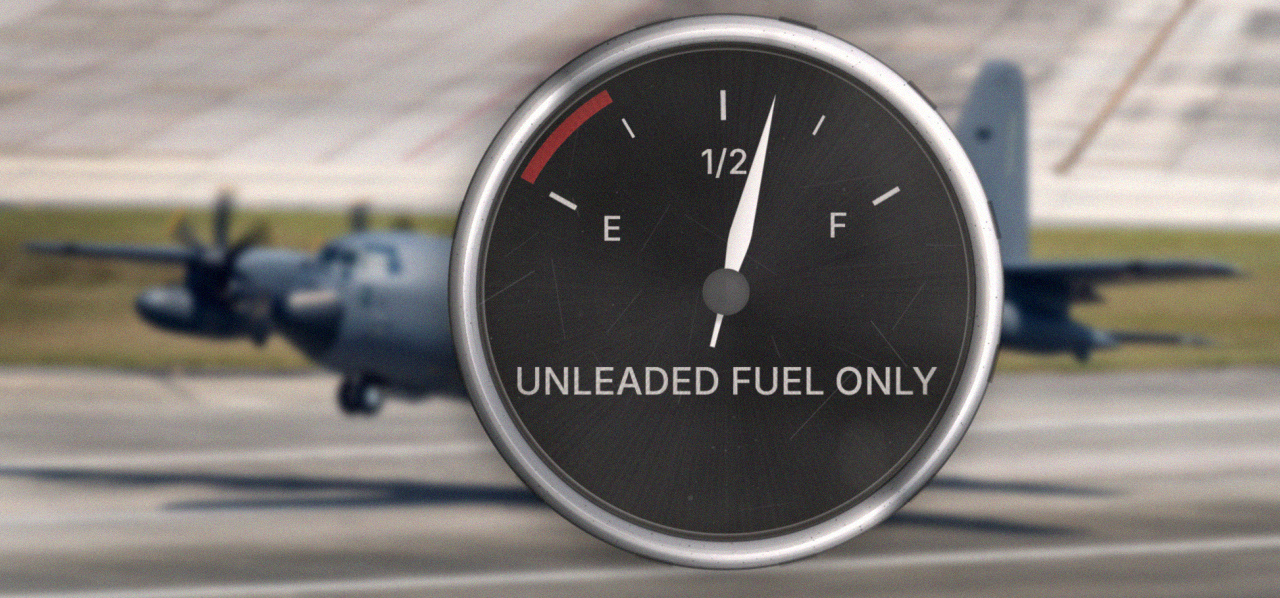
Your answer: 0.625
